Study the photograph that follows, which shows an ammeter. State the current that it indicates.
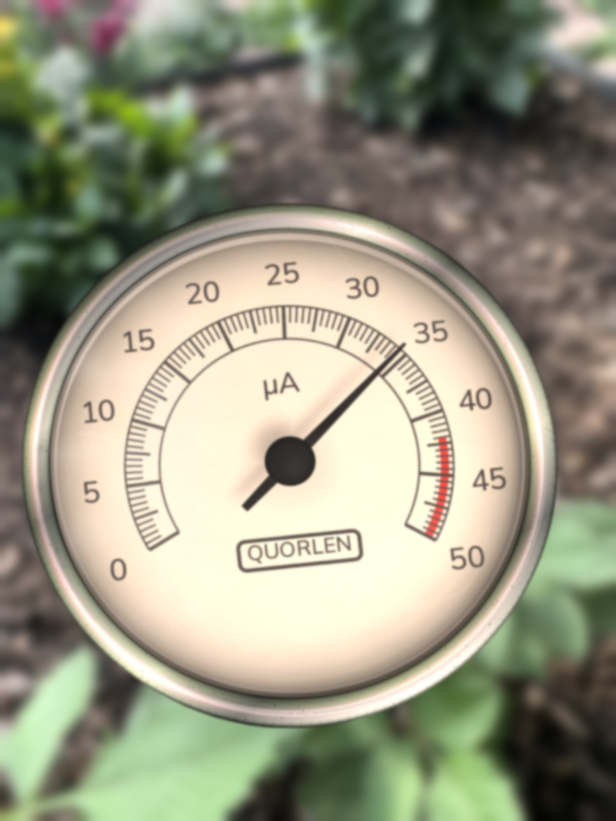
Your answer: 34.5 µA
